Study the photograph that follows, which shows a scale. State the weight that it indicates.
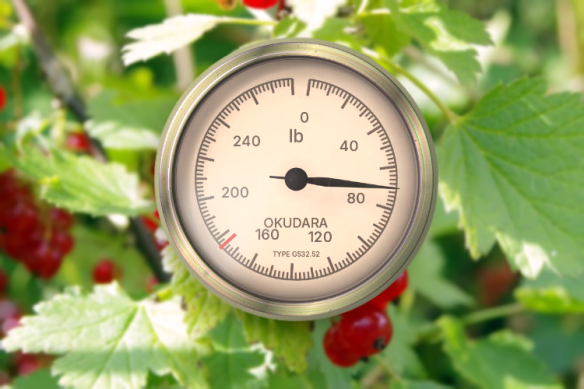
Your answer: 70 lb
